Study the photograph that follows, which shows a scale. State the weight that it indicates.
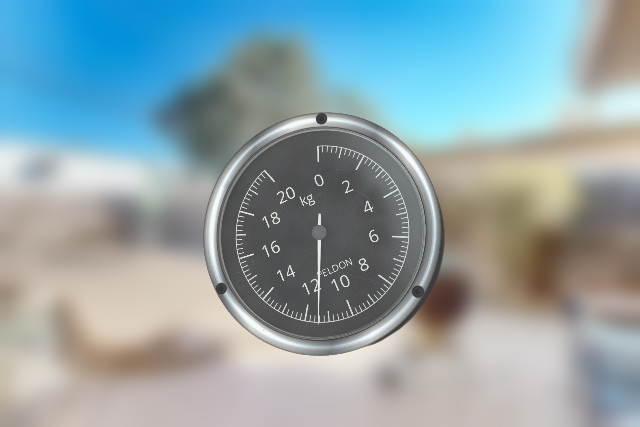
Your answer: 11.4 kg
